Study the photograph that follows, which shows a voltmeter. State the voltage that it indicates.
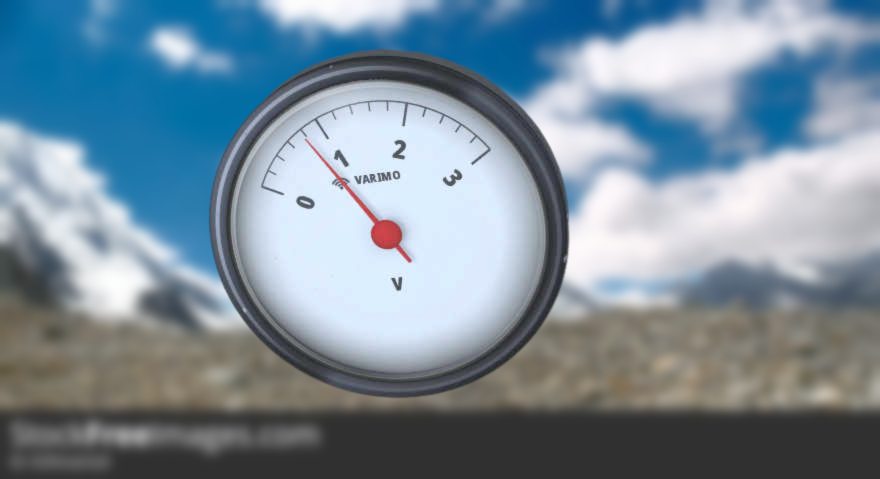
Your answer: 0.8 V
